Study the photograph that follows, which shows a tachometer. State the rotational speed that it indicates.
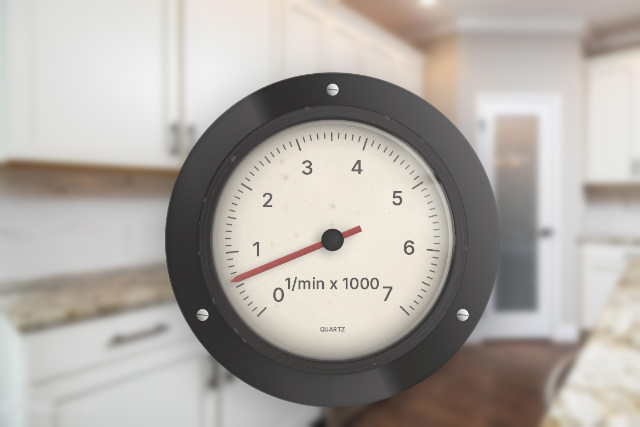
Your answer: 600 rpm
